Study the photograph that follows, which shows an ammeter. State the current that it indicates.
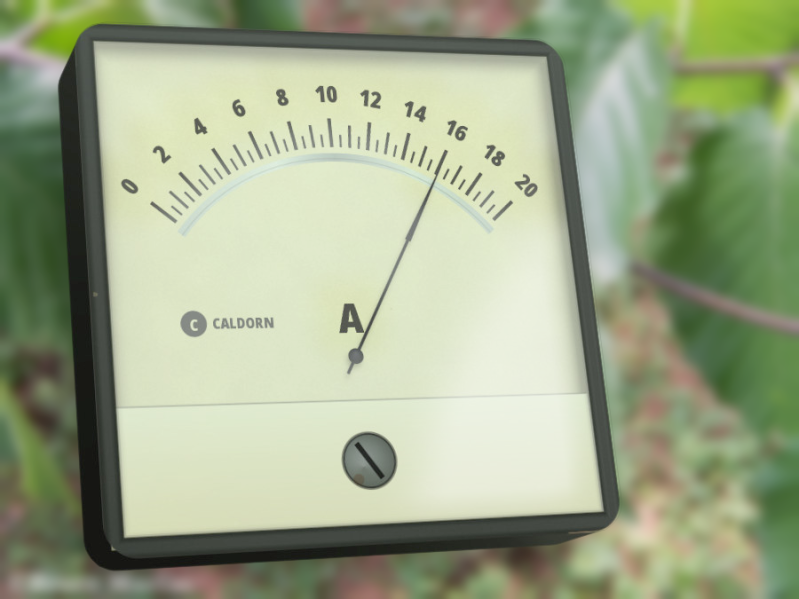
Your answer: 16 A
